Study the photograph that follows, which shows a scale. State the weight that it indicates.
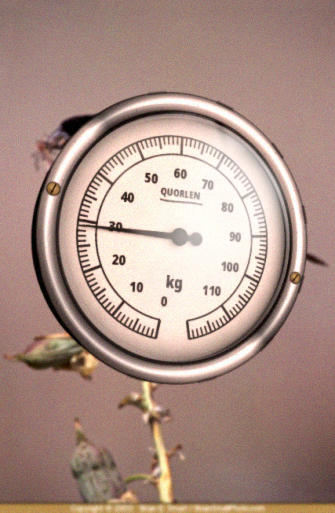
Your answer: 29 kg
